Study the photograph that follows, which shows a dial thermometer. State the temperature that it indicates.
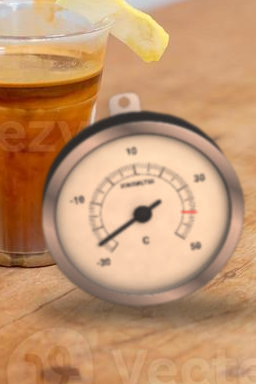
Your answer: -25 °C
